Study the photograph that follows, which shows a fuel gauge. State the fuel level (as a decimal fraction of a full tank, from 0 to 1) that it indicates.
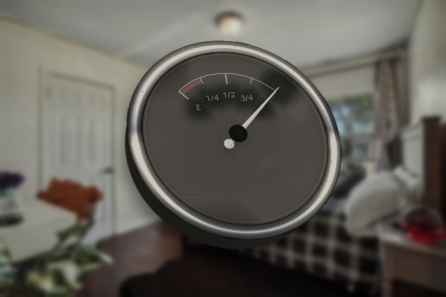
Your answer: 1
